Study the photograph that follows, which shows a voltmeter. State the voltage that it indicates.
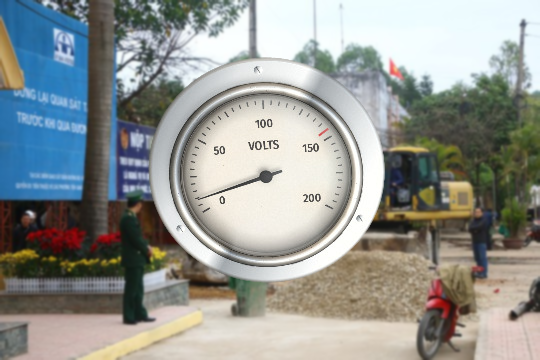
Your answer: 10 V
